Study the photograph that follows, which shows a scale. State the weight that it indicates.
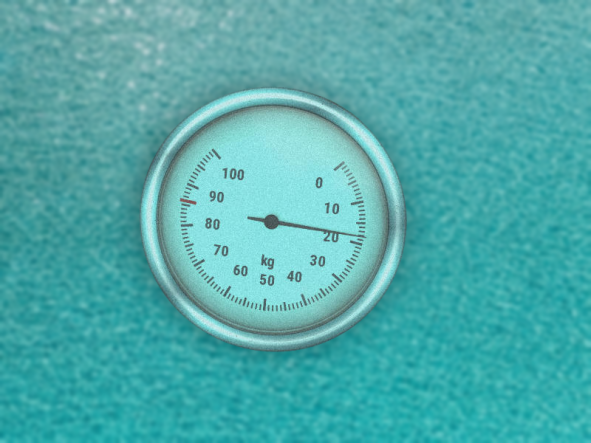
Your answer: 18 kg
